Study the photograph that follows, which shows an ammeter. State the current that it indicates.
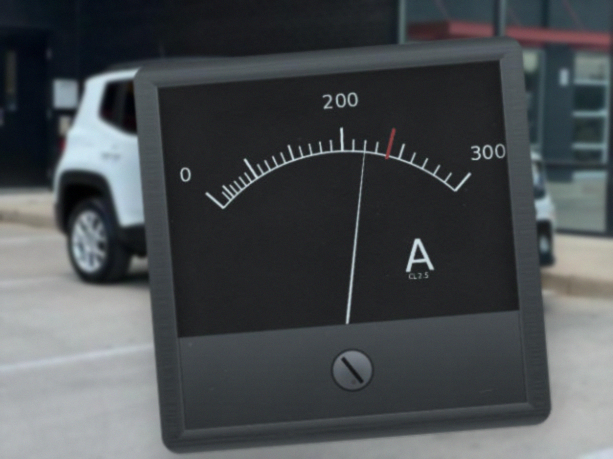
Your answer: 220 A
